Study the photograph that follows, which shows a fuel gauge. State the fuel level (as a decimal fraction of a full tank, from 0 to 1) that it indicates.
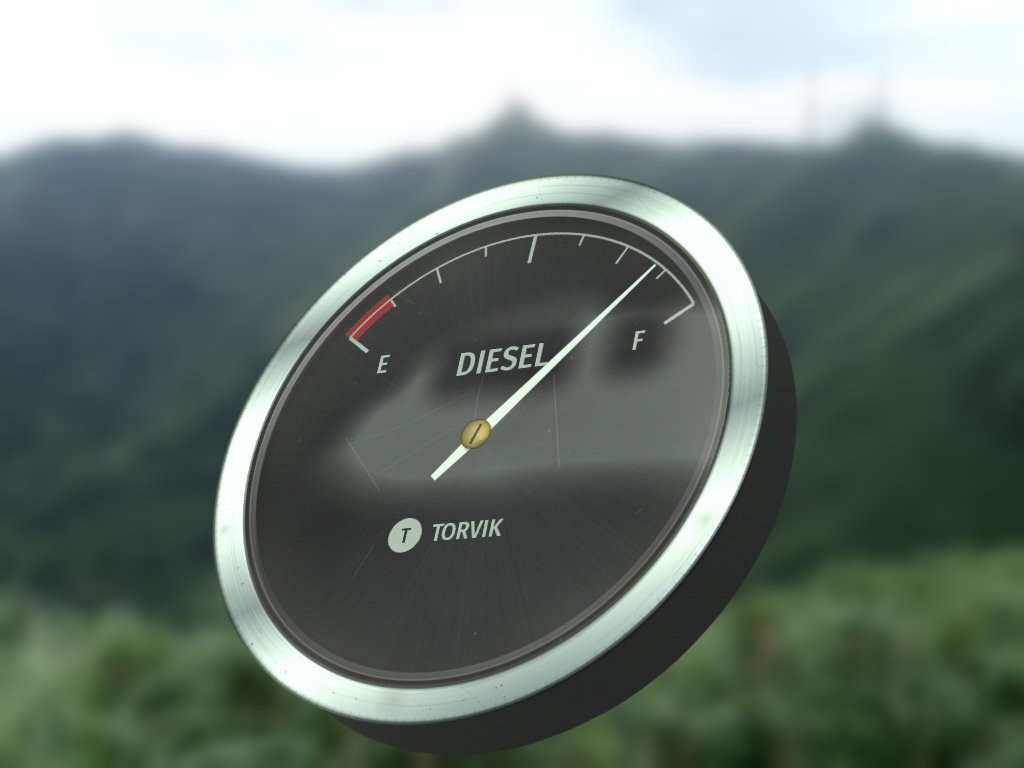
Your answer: 0.875
